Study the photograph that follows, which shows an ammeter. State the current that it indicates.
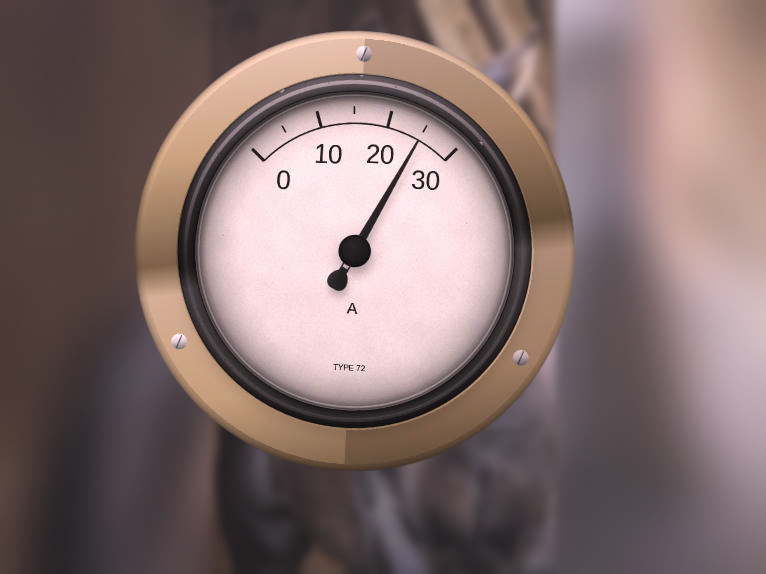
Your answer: 25 A
